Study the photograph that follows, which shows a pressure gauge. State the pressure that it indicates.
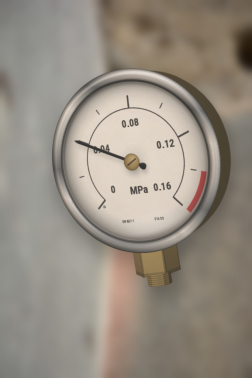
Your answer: 0.04 MPa
